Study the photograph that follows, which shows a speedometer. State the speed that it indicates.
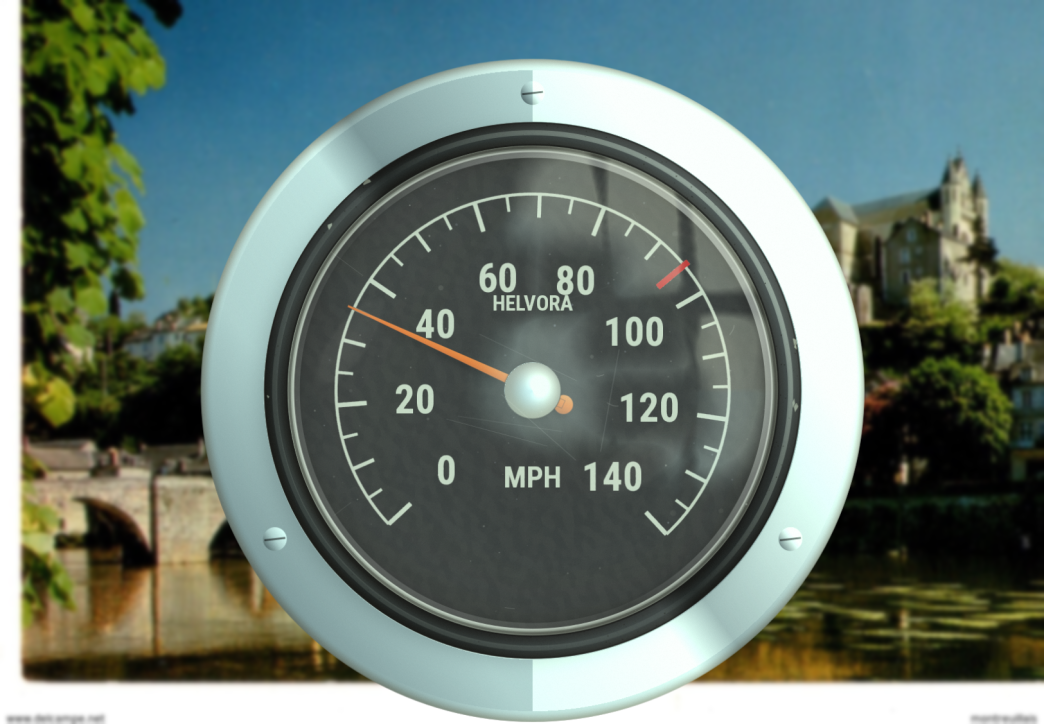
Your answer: 35 mph
